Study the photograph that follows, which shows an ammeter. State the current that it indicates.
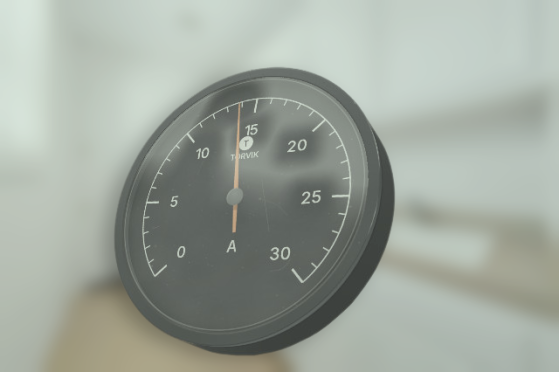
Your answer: 14 A
